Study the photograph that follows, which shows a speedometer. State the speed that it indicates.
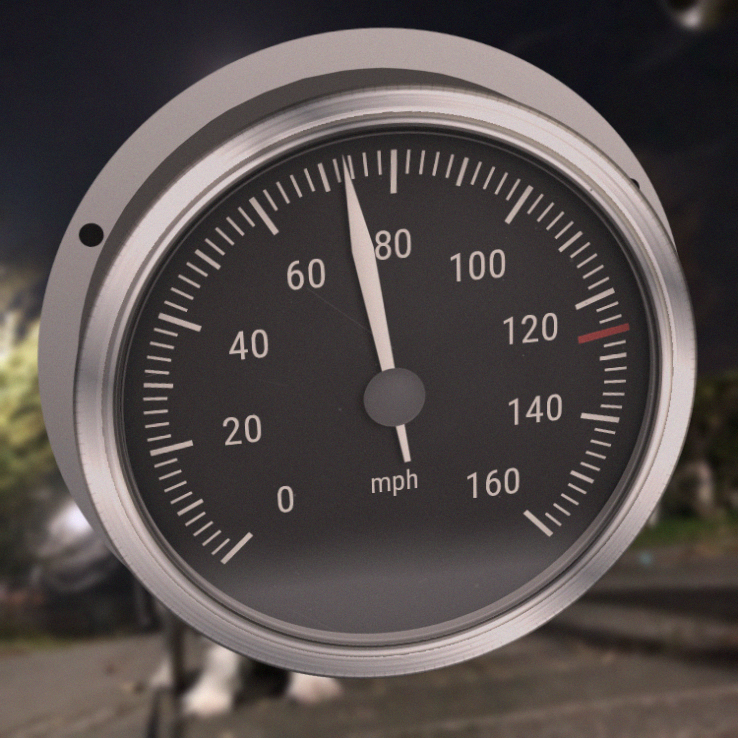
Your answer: 73 mph
